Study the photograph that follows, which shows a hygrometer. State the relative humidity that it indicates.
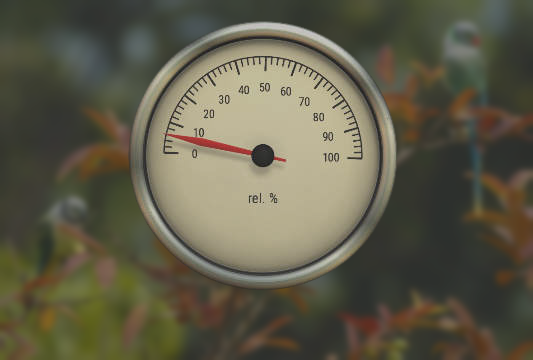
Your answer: 6 %
